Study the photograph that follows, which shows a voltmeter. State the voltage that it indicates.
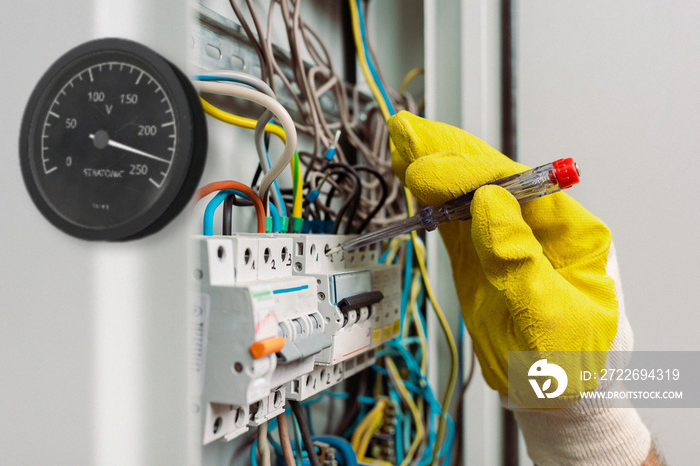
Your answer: 230 V
